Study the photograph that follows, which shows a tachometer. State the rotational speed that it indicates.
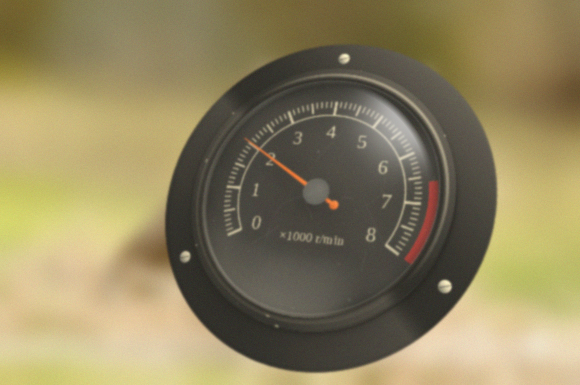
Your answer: 2000 rpm
